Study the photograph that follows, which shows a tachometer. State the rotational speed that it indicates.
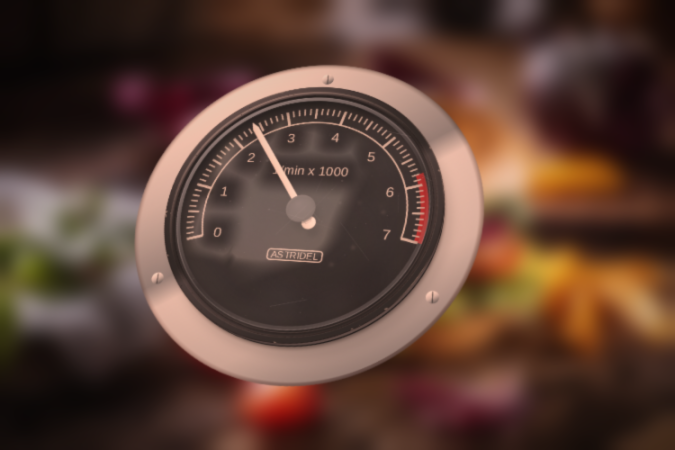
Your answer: 2400 rpm
